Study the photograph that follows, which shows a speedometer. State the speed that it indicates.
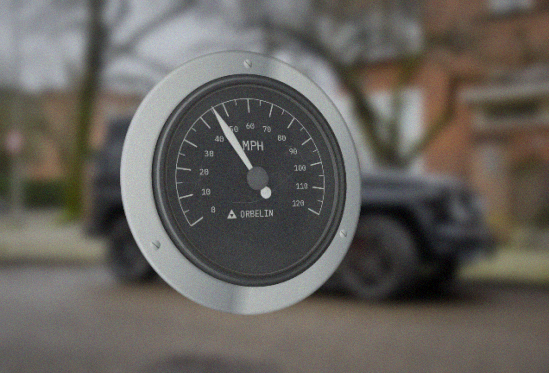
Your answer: 45 mph
